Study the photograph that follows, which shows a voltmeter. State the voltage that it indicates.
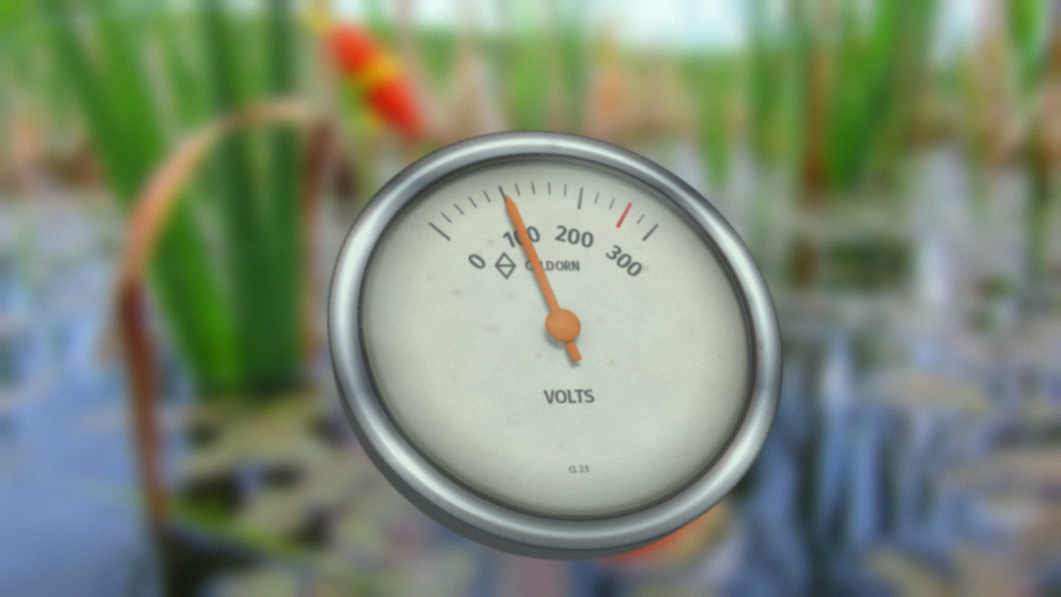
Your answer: 100 V
